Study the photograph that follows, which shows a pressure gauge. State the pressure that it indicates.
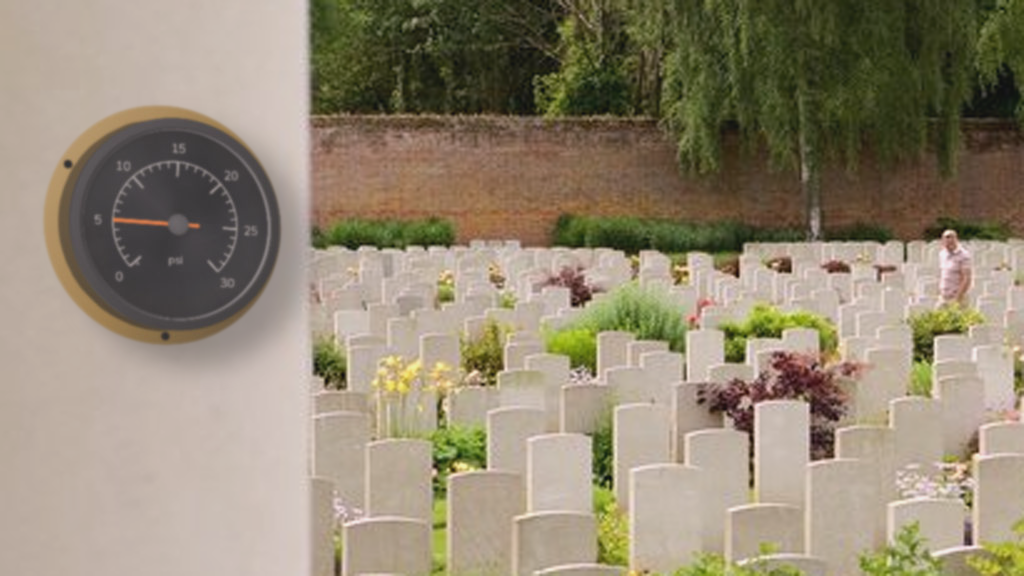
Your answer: 5 psi
